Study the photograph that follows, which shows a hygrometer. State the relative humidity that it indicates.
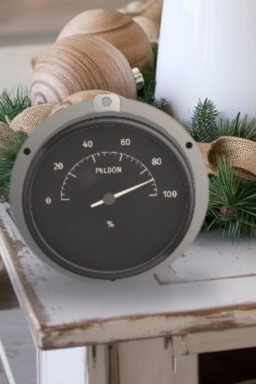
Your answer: 88 %
